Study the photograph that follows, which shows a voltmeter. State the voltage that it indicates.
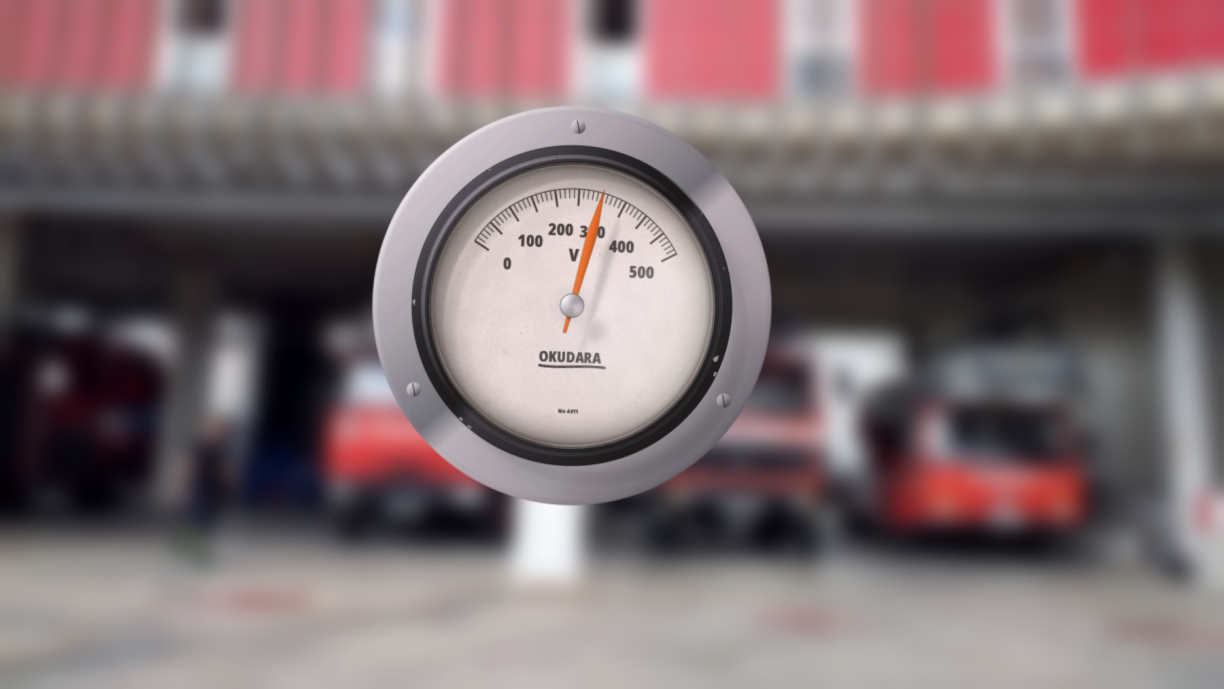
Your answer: 300 V
